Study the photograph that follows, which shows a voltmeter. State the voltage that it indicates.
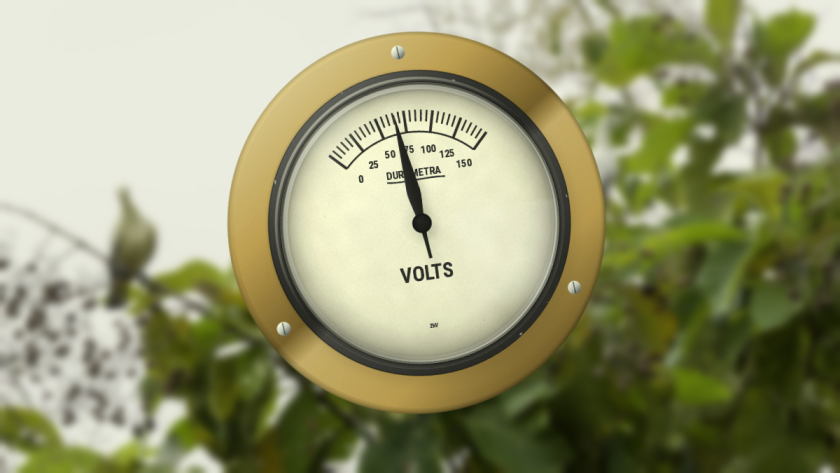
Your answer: 65 V
